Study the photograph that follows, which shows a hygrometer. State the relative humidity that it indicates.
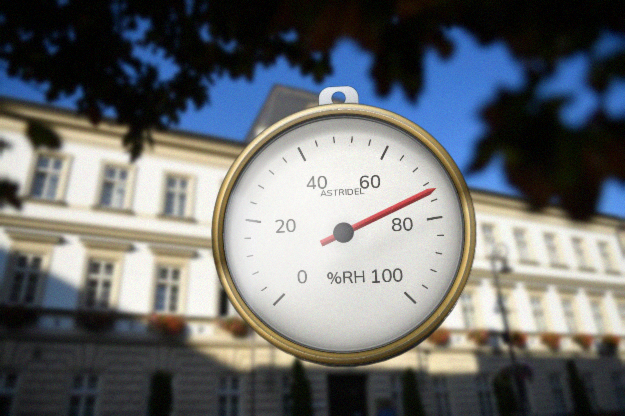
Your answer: 74 %
